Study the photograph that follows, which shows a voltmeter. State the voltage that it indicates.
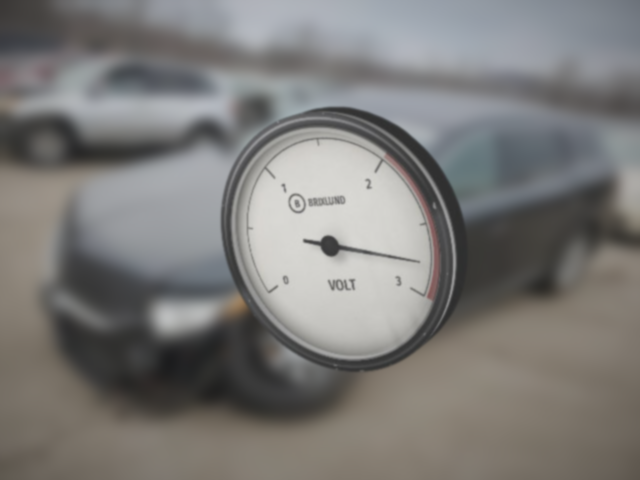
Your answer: 2.75 V
